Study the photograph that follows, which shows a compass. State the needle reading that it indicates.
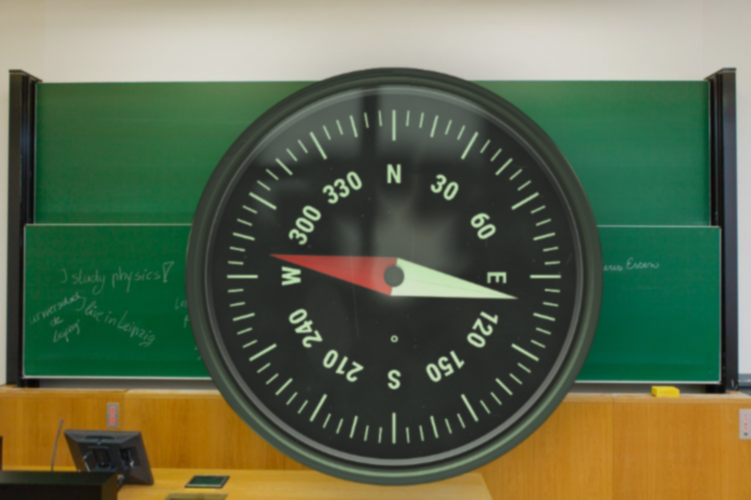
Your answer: 280 °
